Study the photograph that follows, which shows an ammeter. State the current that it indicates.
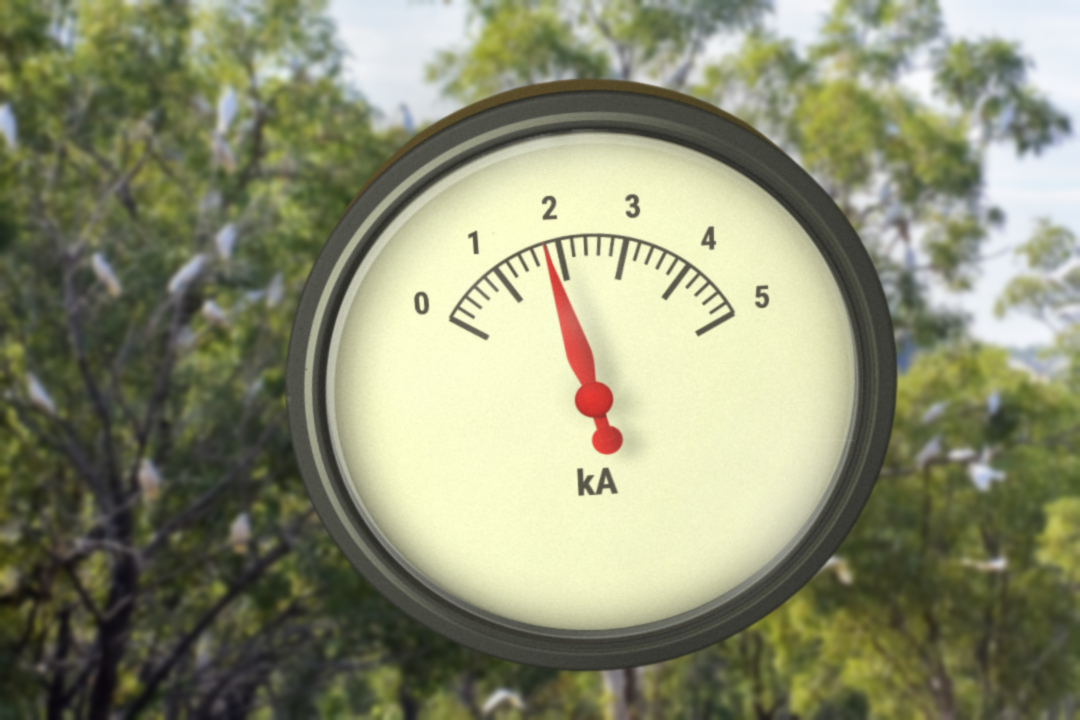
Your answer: 1.8 kA
